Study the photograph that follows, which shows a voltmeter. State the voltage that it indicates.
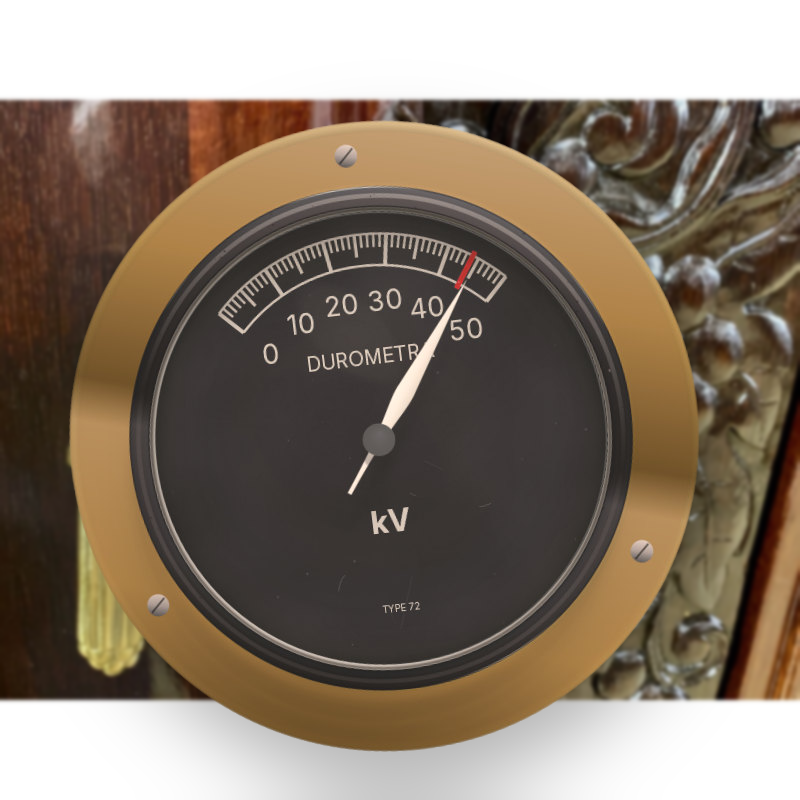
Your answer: 45 kV
